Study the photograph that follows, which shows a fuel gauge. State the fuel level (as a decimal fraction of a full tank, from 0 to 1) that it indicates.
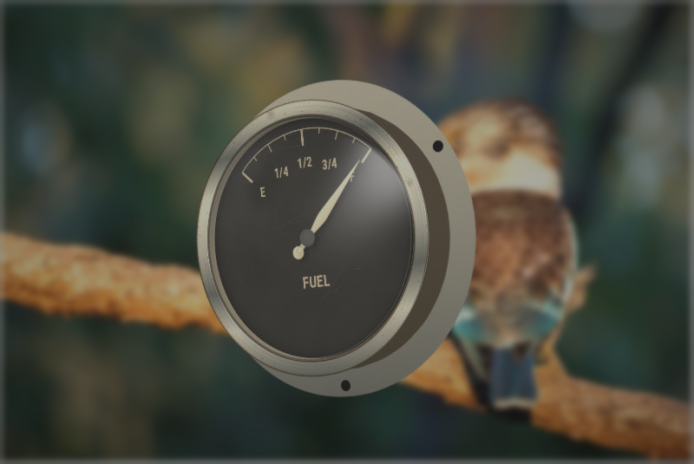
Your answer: 1
